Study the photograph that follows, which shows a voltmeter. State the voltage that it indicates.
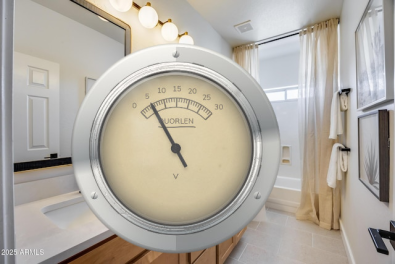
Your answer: 5 V
